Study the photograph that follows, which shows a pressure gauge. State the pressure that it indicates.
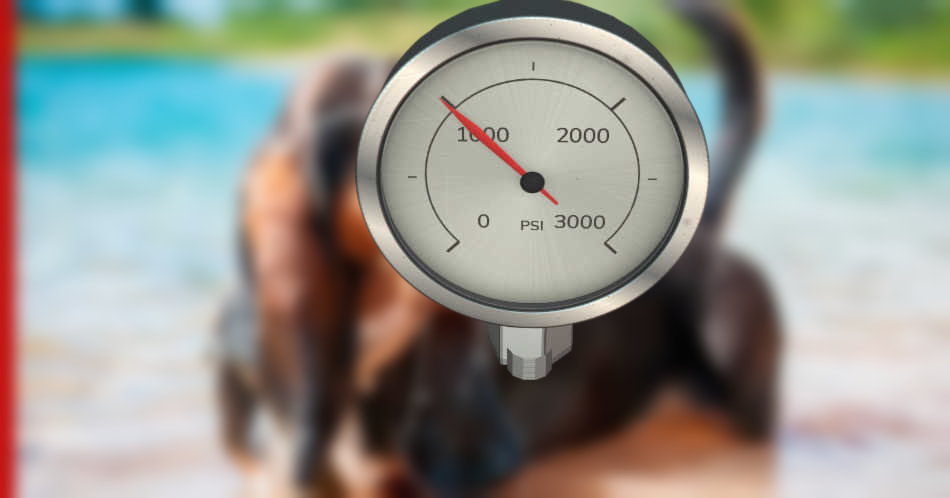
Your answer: 1000 psi
